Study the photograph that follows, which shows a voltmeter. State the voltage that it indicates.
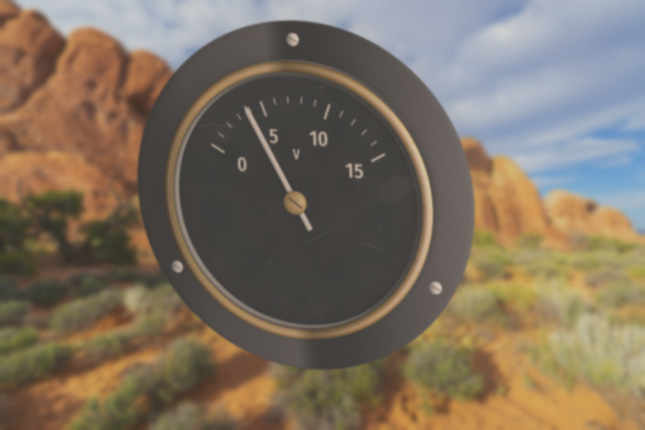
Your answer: 4 V
